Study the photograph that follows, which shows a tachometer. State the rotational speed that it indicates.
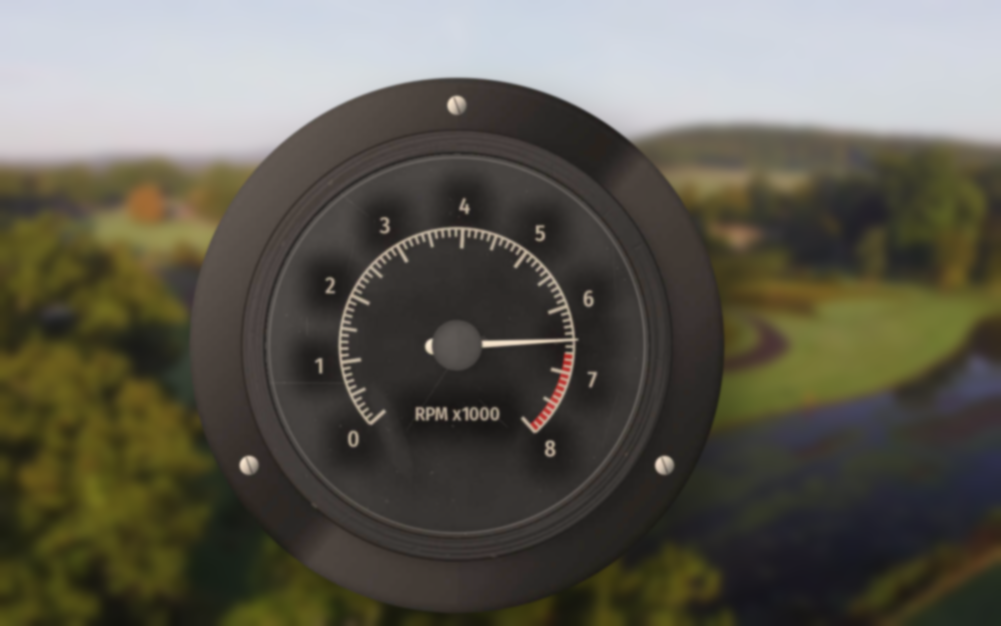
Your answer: 6500 rpm
